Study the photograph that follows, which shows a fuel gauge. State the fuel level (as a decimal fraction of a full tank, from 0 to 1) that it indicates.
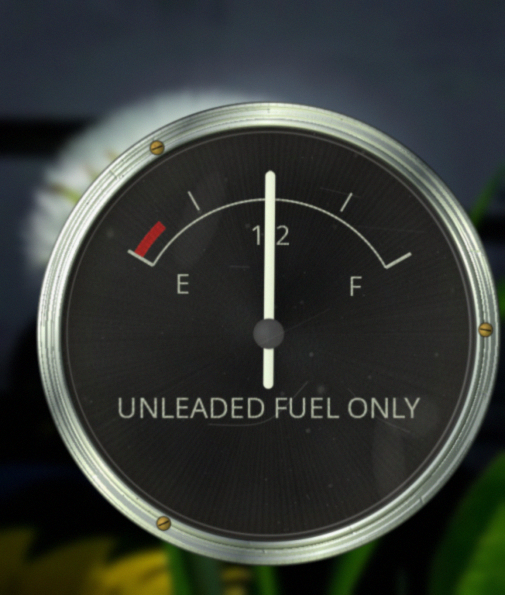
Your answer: 0.5
